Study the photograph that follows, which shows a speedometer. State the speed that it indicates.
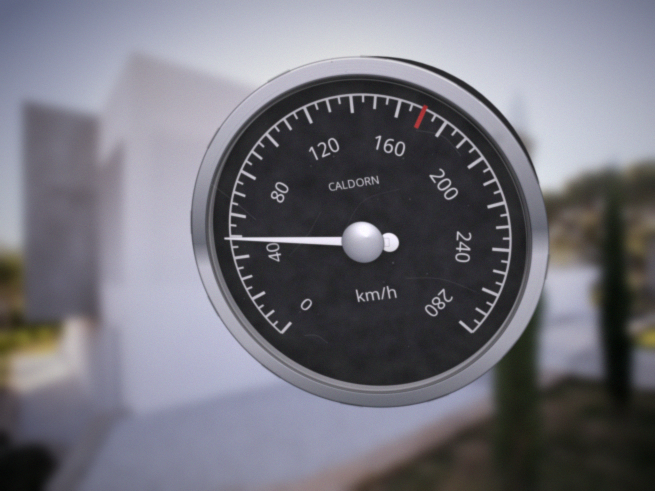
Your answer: 50 km/h
